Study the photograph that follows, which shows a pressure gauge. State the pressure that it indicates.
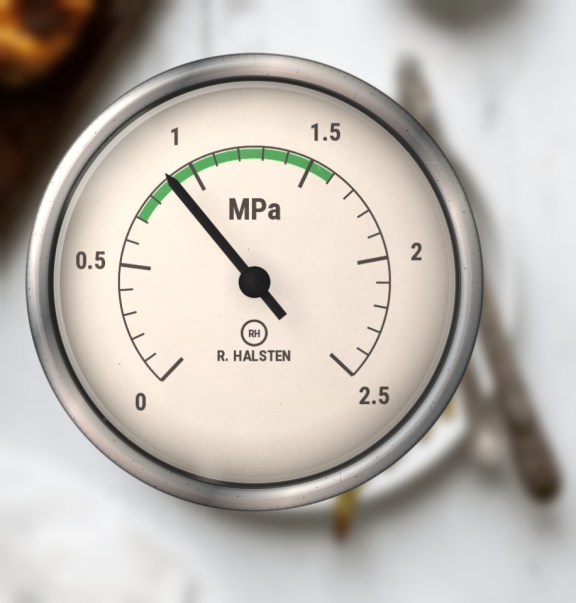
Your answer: 0.9 MPa
